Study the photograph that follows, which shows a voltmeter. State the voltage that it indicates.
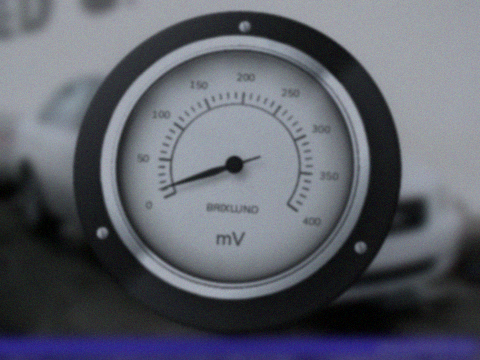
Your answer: 10 mV
